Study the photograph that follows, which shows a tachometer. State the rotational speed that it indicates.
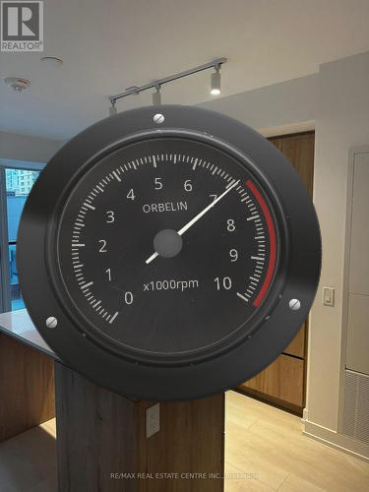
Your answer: 7100 rpm
